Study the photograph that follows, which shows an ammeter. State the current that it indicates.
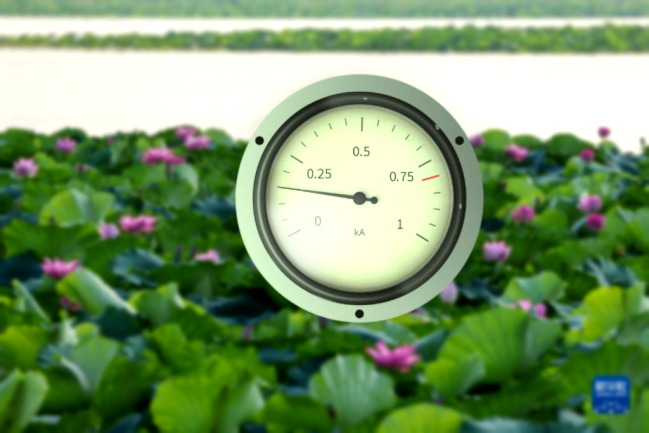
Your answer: 0.15 kA
